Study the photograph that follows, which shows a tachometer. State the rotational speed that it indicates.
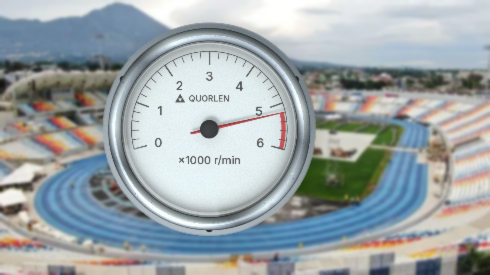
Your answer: 5200 rpm
